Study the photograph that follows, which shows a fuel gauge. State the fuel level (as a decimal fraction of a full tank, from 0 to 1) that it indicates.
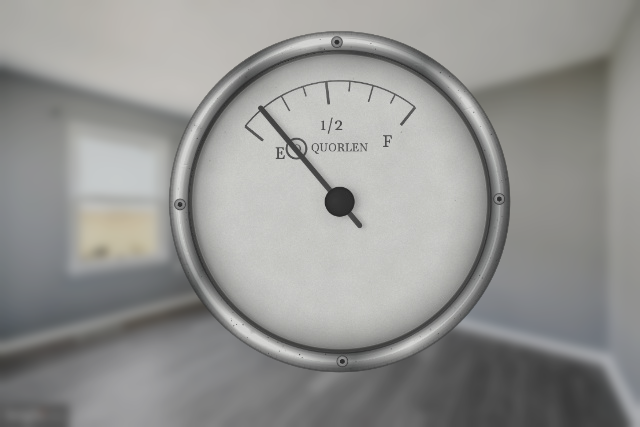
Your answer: 0.125
